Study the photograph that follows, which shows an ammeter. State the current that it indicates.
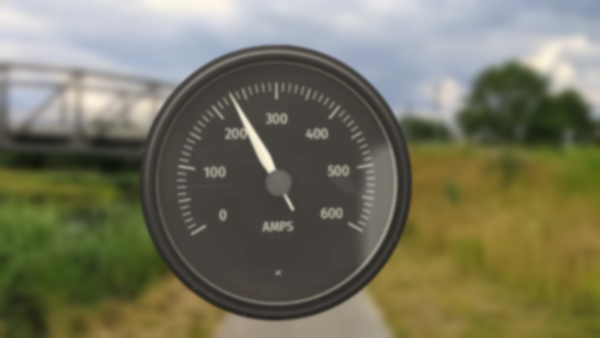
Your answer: 230 A
